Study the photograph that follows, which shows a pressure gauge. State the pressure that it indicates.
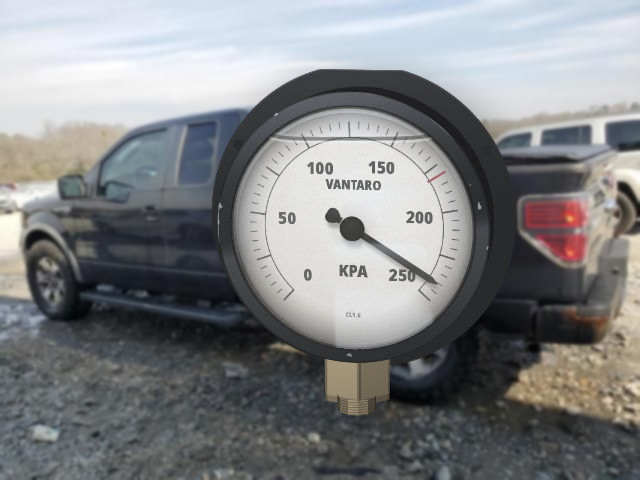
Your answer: 240 kPa
